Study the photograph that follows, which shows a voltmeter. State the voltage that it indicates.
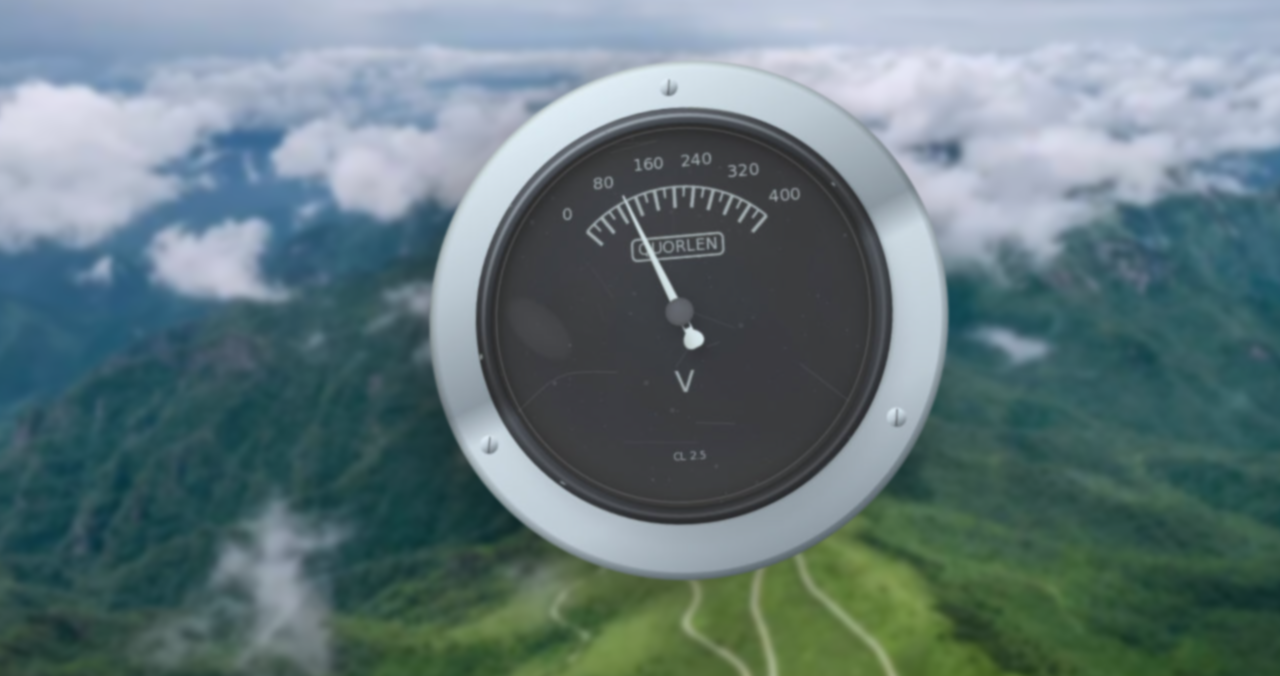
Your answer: 100 V
